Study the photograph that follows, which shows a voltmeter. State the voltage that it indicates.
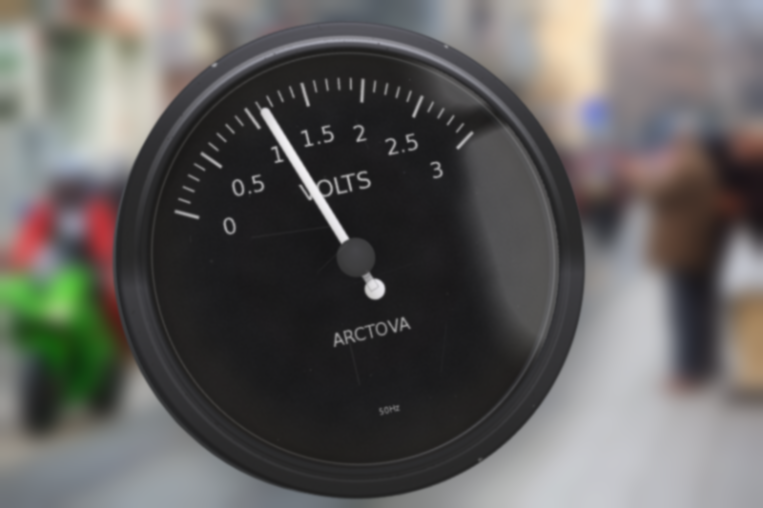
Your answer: 1.1 V
